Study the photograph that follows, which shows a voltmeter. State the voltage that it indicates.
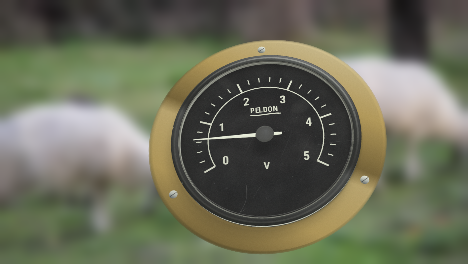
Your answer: 0.6 V
